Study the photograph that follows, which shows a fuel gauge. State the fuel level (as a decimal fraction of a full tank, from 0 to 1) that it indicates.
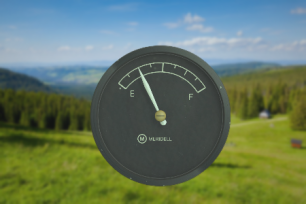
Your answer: 0.25
